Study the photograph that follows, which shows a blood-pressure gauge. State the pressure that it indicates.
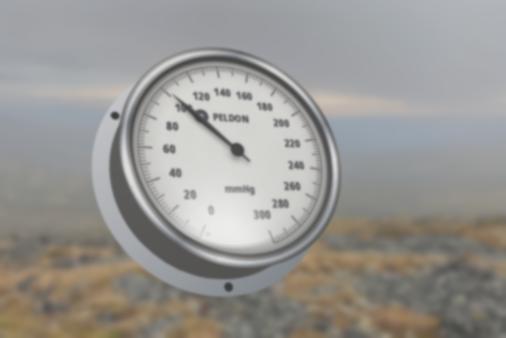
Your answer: 100 mmHg
